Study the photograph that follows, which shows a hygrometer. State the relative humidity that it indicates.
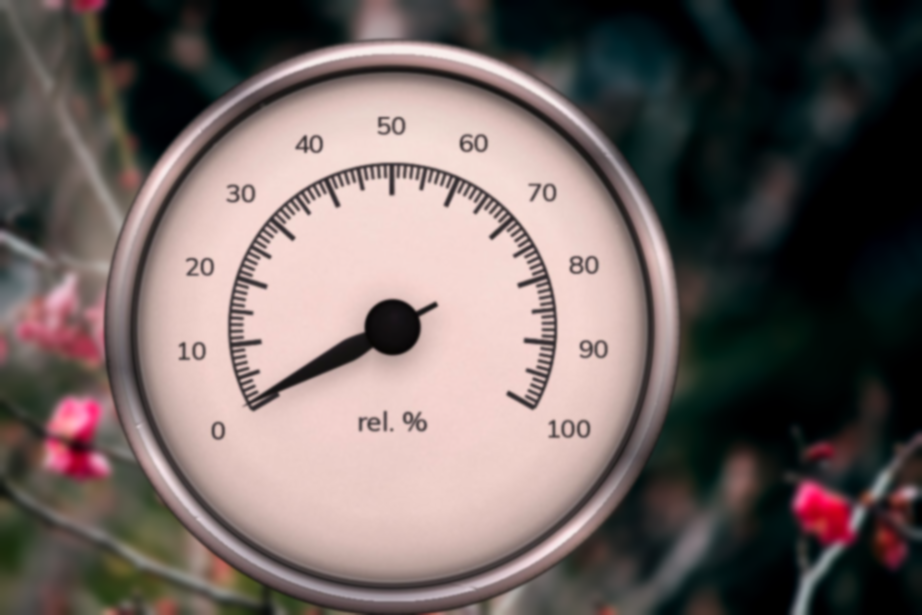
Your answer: 1 %
